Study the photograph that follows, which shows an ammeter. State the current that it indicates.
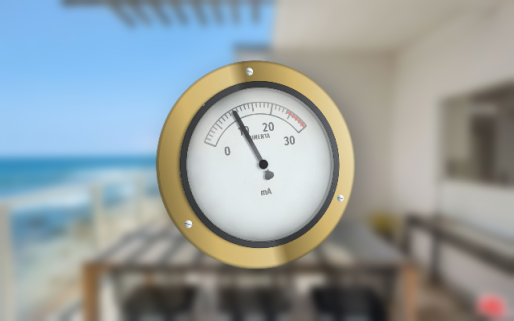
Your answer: 10 mA
